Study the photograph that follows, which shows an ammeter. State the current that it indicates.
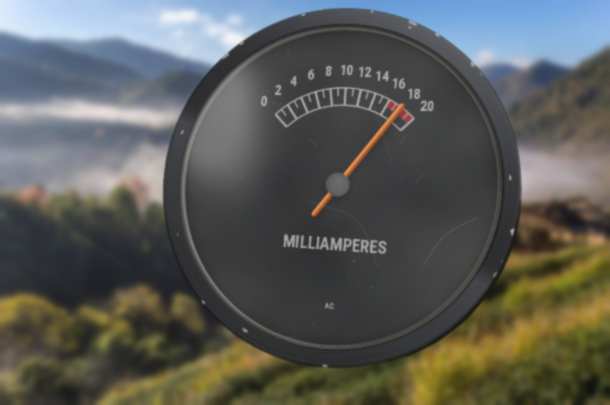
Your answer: 18 mA
